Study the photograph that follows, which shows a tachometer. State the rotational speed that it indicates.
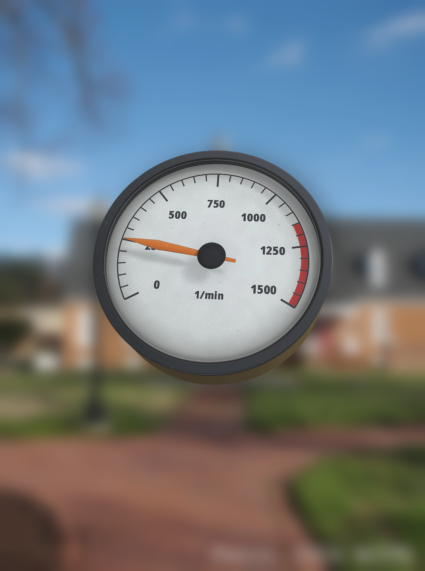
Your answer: 250 rpm
